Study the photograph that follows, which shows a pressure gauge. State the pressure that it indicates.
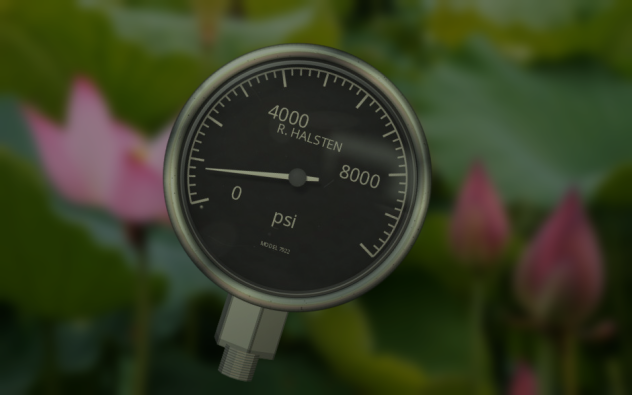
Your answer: 800 psi
